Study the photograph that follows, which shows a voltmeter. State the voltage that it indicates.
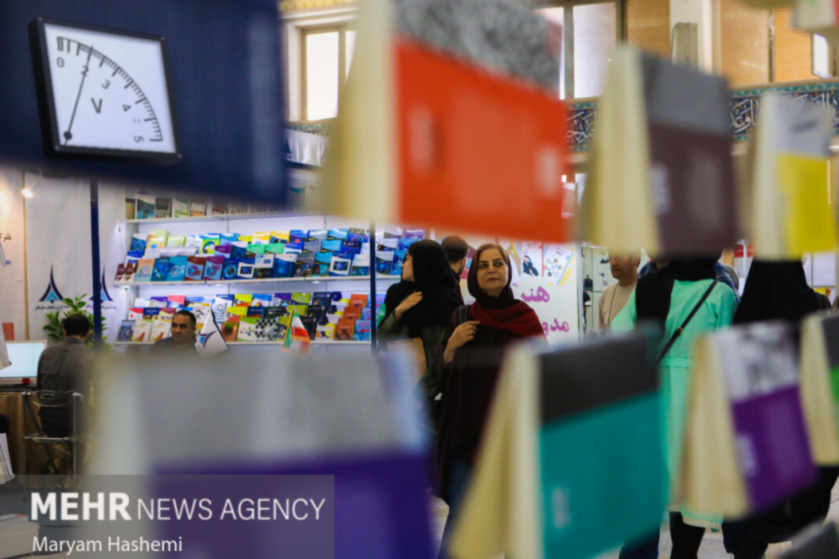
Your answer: 2 V
